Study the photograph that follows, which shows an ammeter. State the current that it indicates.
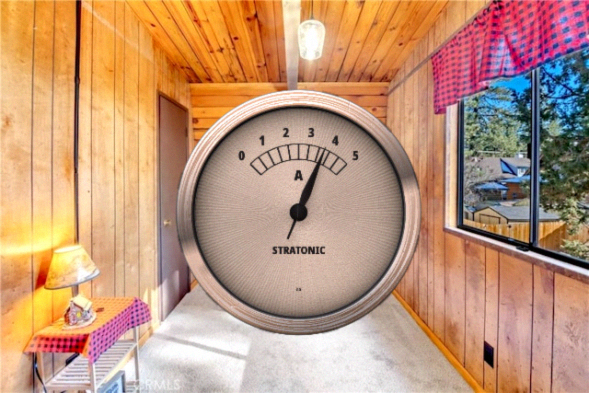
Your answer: 3.75 A
